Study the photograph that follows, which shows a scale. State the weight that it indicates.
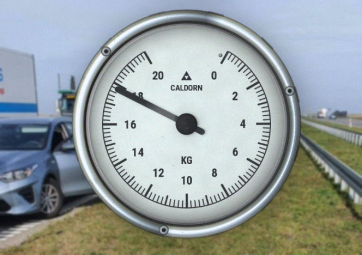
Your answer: 17.8 kg
